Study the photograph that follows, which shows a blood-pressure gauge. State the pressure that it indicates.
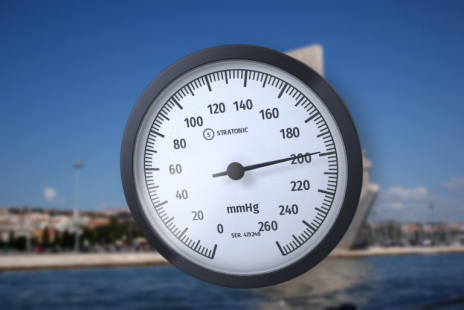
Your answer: 198 mmHg
